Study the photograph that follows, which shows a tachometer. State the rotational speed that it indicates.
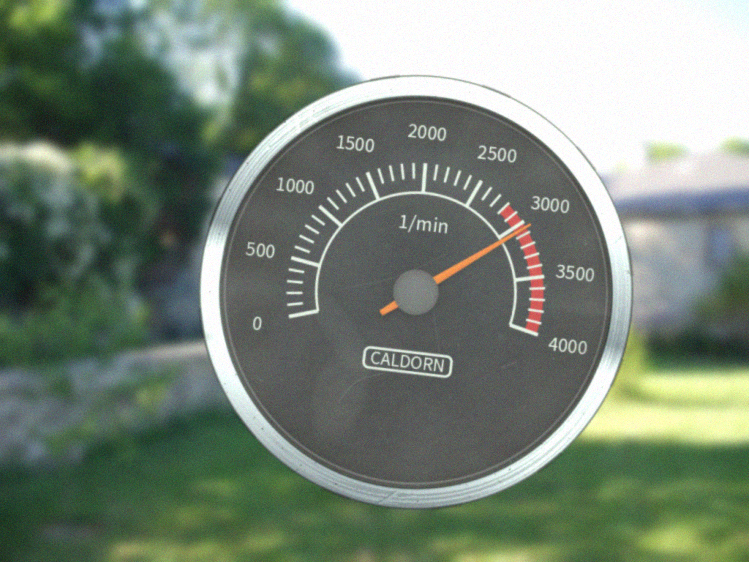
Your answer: 3050 rpm
